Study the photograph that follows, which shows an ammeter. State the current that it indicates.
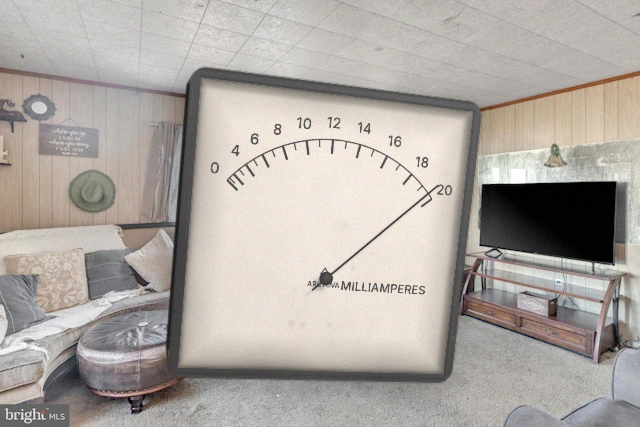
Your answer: 19.5 mA
